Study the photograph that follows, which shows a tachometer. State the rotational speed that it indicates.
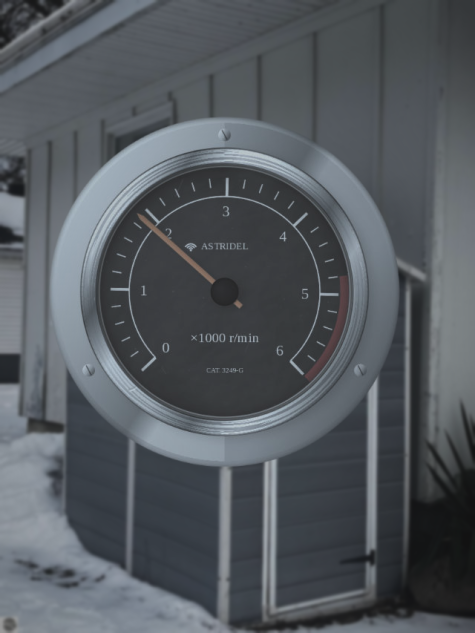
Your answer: 1900 rpm
